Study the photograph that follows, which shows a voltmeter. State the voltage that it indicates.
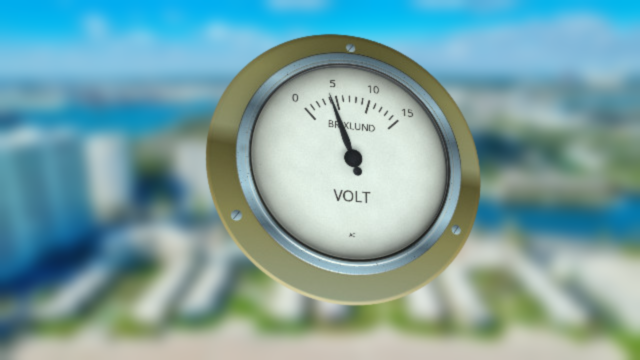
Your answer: 4 V
